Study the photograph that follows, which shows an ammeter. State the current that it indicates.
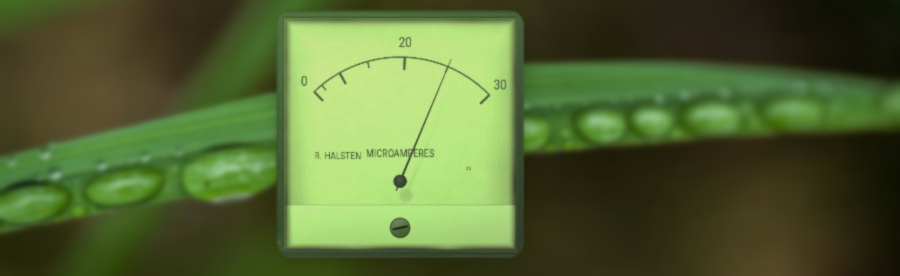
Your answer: 25 µA
